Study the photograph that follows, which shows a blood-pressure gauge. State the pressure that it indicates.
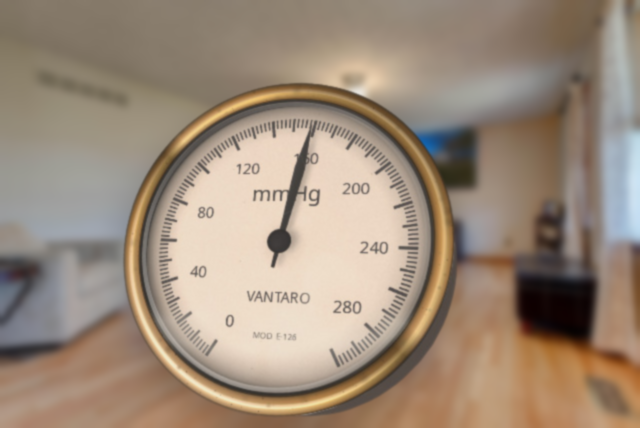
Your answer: 160 mmHg
